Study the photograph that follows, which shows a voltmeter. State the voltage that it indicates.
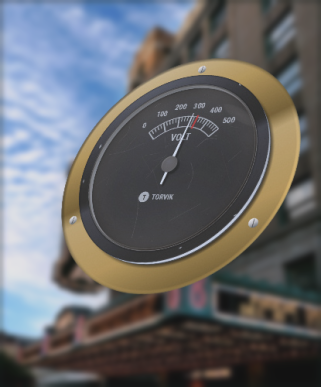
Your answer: 300 V
